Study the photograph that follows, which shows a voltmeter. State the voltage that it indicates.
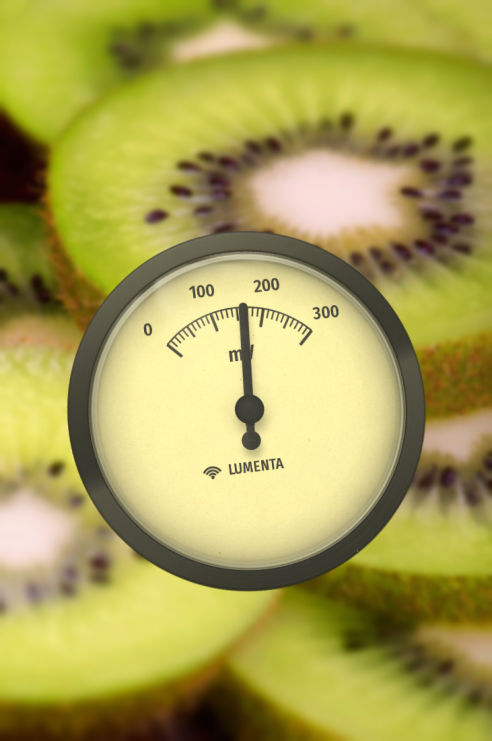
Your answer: 160 mV
